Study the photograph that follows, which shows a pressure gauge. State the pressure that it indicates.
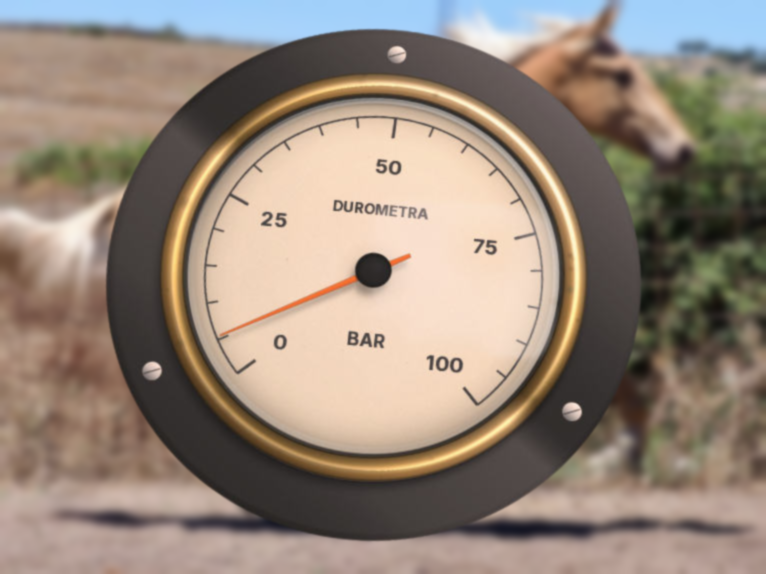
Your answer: 5 bar
